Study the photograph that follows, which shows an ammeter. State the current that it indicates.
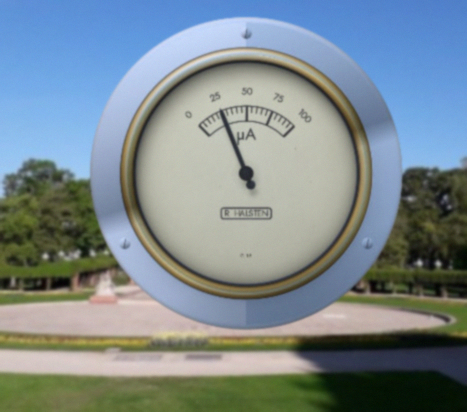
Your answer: 25 µA
